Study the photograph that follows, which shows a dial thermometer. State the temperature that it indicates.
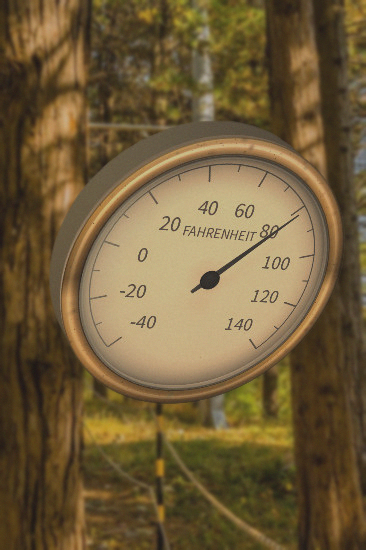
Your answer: 80 °F
